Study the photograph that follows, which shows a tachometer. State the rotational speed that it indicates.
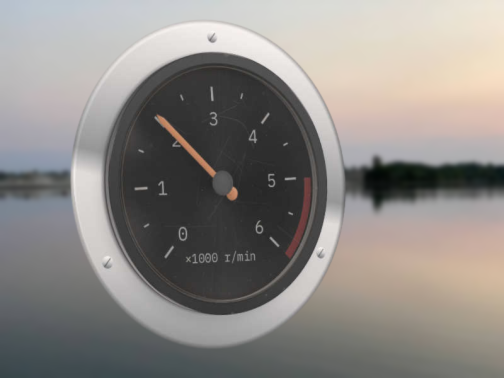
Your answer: 2000 rpm
